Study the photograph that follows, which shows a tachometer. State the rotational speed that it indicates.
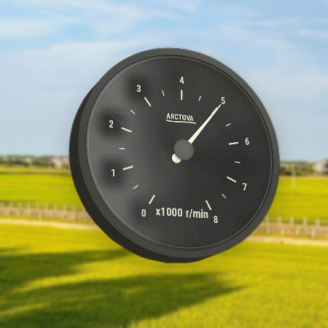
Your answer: 5000 rpm
